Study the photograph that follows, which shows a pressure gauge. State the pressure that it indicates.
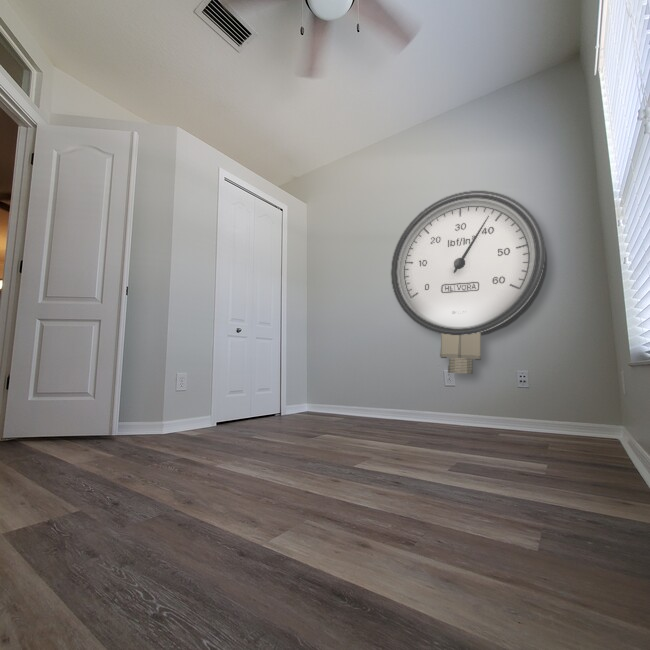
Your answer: 38 psi
